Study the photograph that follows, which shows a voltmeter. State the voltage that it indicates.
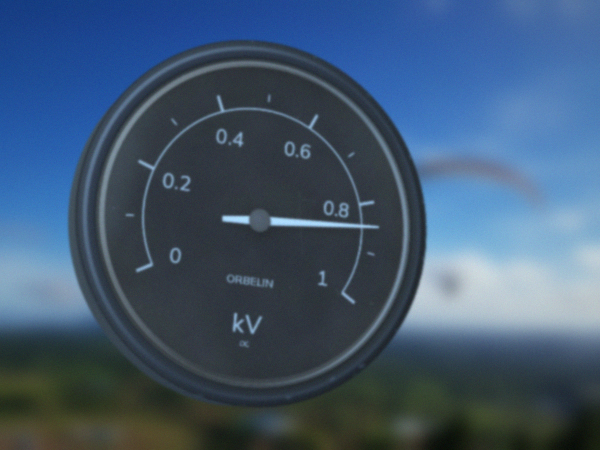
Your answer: 0.85 kV
